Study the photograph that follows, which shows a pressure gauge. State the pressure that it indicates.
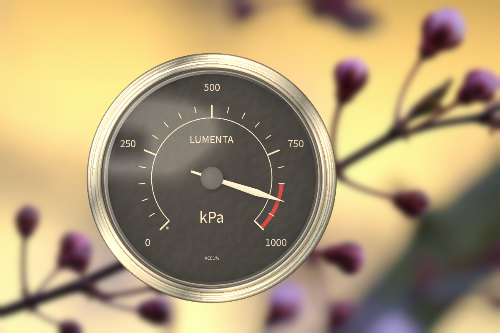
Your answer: 900 kPa
